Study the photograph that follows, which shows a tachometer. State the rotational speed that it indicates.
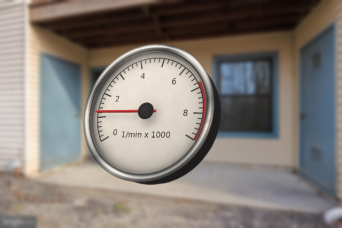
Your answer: 1200 rpm
